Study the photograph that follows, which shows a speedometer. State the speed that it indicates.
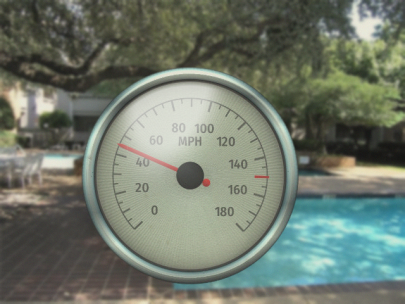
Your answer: 45 mph
